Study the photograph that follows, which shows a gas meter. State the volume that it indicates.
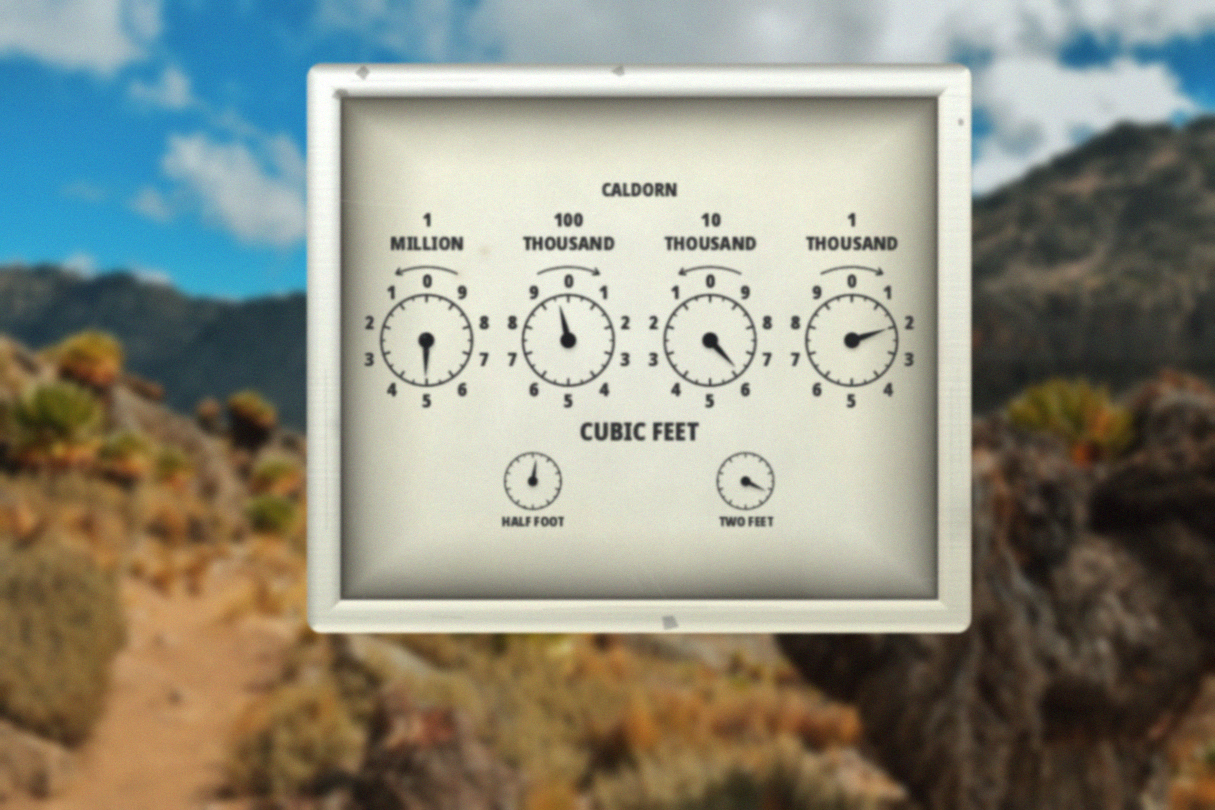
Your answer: 496200 ft³
